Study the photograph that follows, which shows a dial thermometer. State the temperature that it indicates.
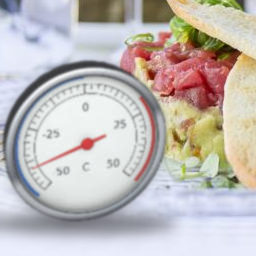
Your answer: -40 °C
